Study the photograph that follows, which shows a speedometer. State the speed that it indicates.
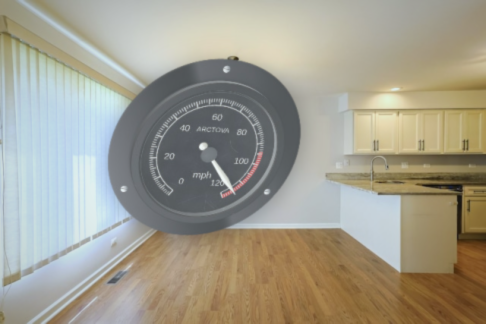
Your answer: 115 mph
